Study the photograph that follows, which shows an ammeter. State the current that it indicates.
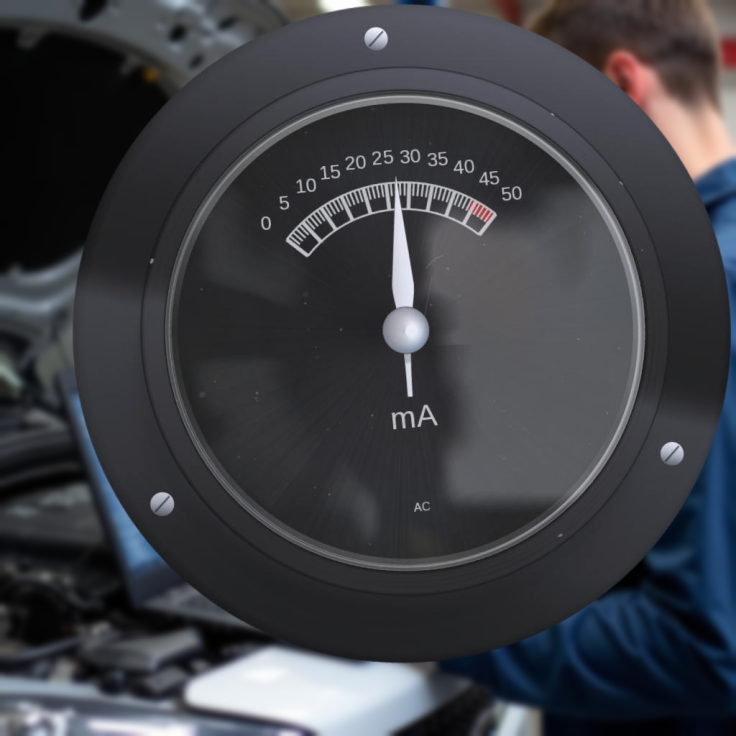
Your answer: 27 mA
